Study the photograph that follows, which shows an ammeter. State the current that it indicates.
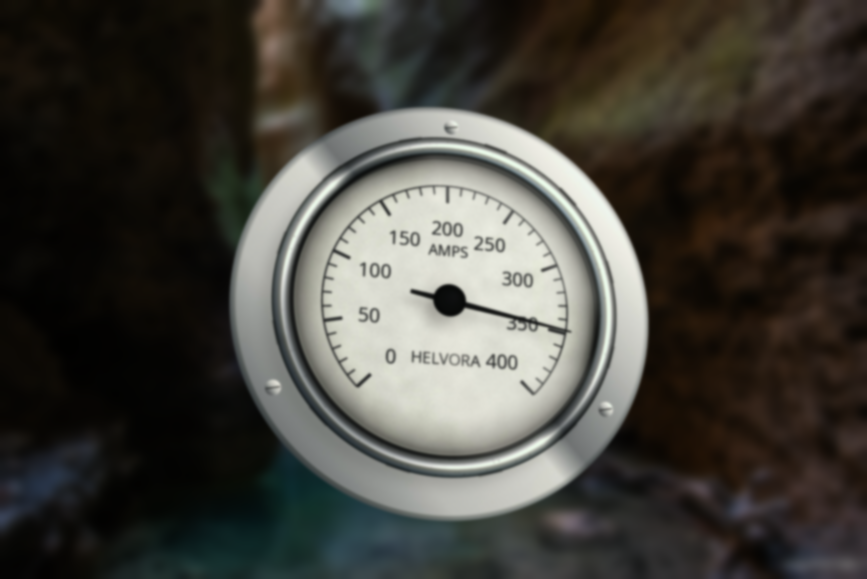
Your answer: 350 A
